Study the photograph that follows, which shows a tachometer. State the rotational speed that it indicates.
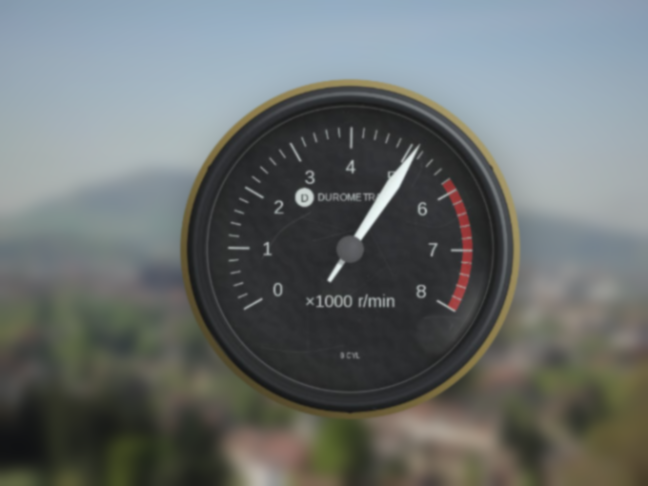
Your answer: 5100 rpm
